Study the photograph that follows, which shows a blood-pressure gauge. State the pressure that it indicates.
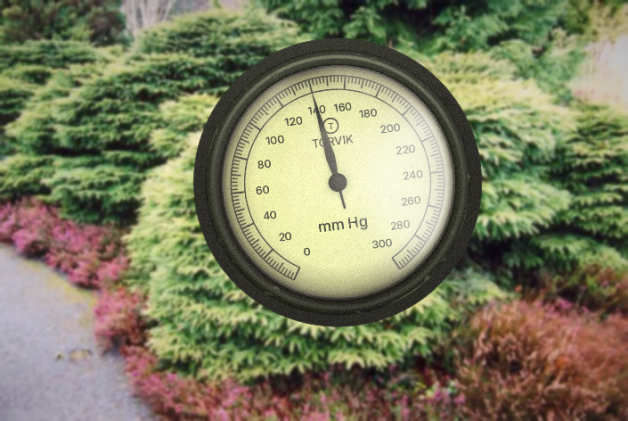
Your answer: 140 mmHg
